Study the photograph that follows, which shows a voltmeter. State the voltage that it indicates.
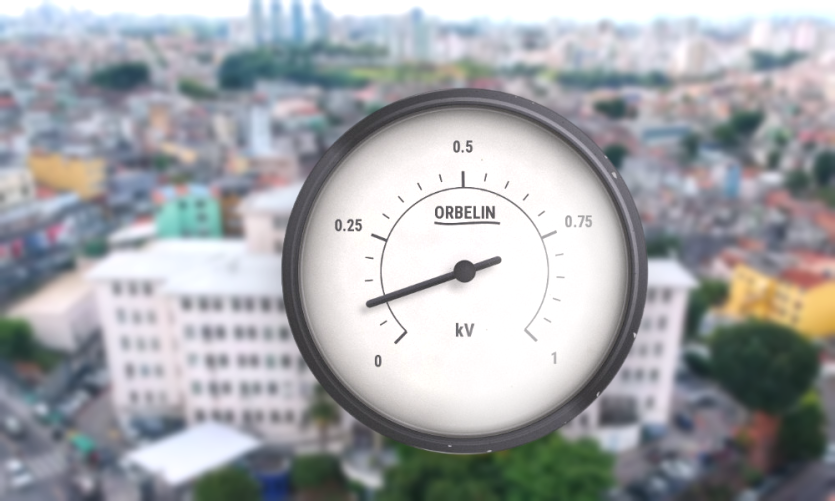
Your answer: 0.1 kV
